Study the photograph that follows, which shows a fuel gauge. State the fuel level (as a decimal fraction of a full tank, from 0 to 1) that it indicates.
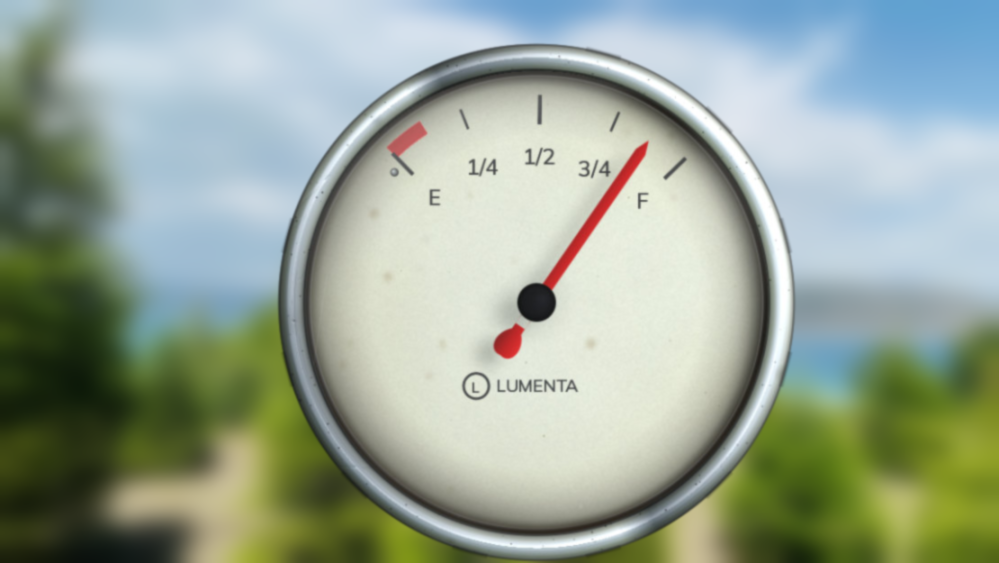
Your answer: 0.875
